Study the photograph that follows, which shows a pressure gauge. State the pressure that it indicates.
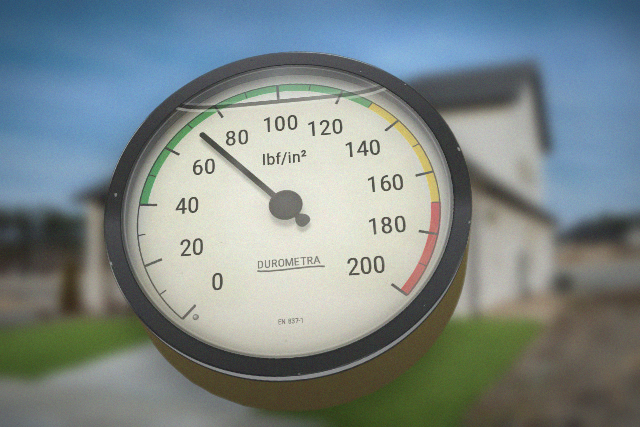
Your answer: 70 psi
